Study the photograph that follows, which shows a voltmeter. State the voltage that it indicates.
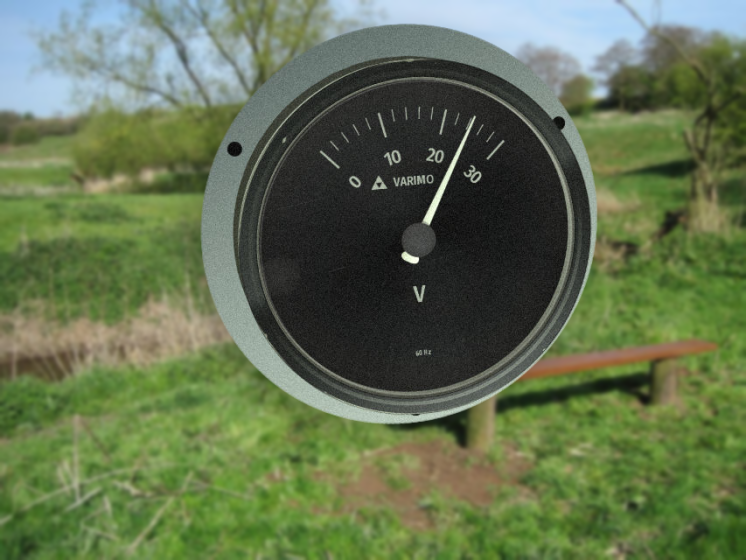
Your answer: 24 V
